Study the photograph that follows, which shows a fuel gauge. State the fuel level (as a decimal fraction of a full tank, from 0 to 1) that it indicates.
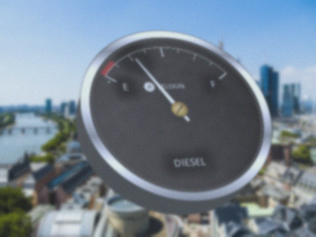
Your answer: 0.25
